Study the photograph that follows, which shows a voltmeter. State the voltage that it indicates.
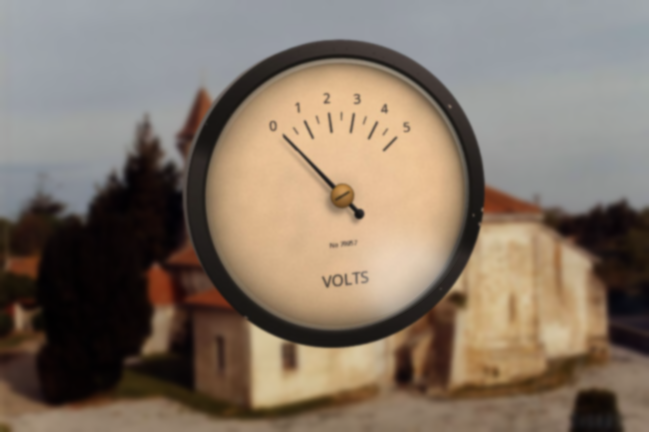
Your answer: 0 V
